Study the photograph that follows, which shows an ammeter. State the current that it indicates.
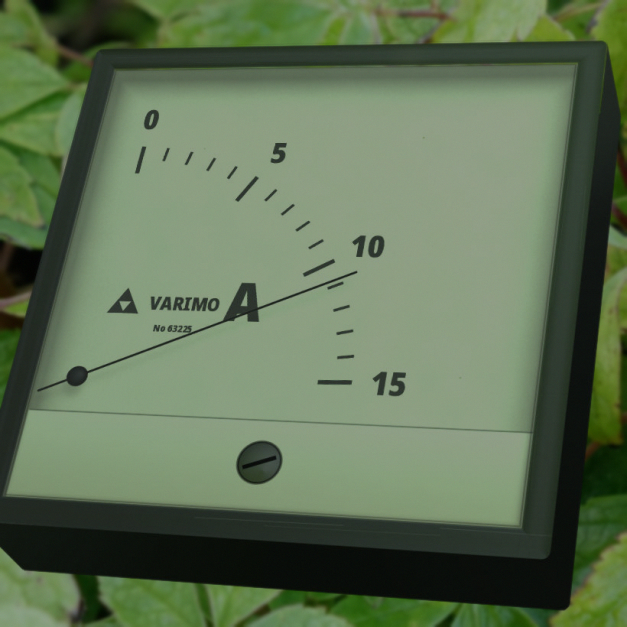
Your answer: 11 A
